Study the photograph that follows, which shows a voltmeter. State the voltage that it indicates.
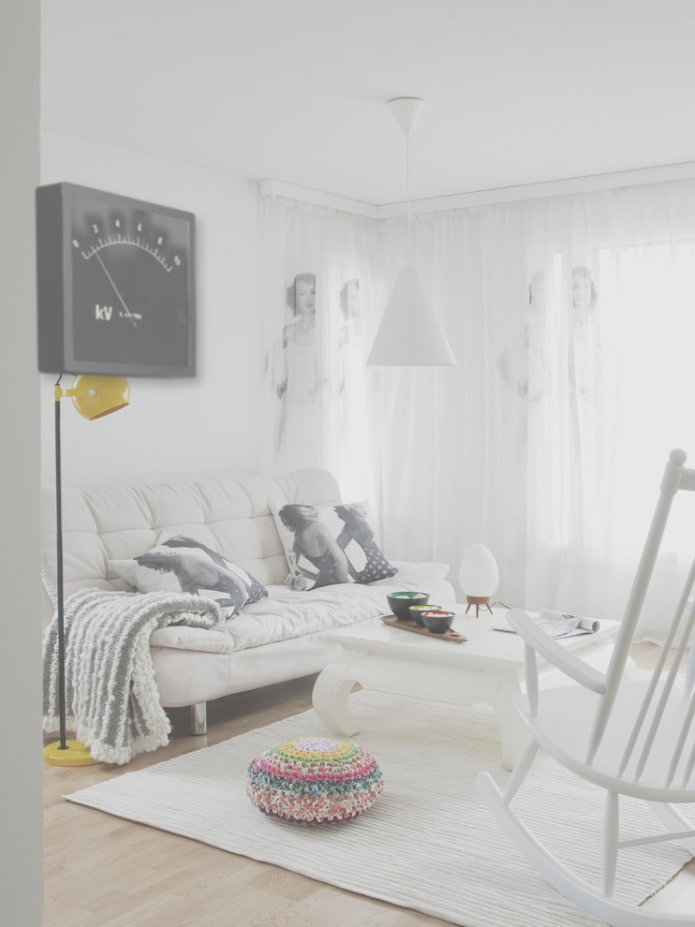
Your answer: 1 kV
